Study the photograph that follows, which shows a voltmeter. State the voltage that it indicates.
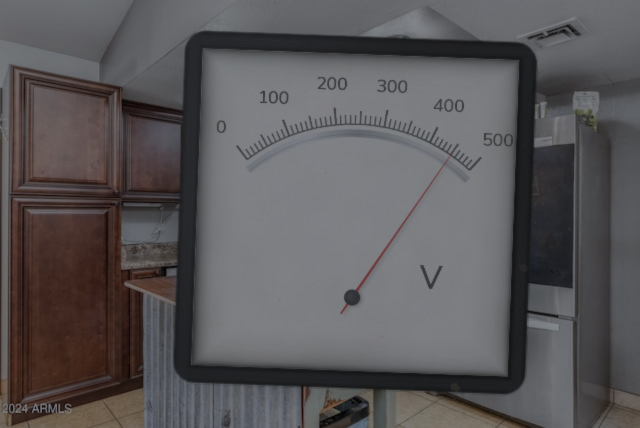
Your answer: 450 V
